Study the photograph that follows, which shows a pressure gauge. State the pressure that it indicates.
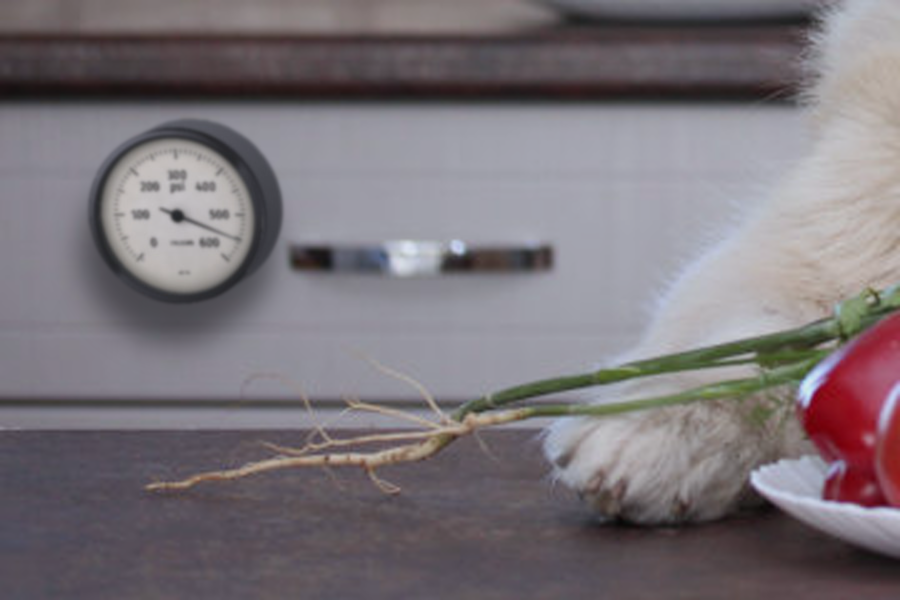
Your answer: 550 psi
